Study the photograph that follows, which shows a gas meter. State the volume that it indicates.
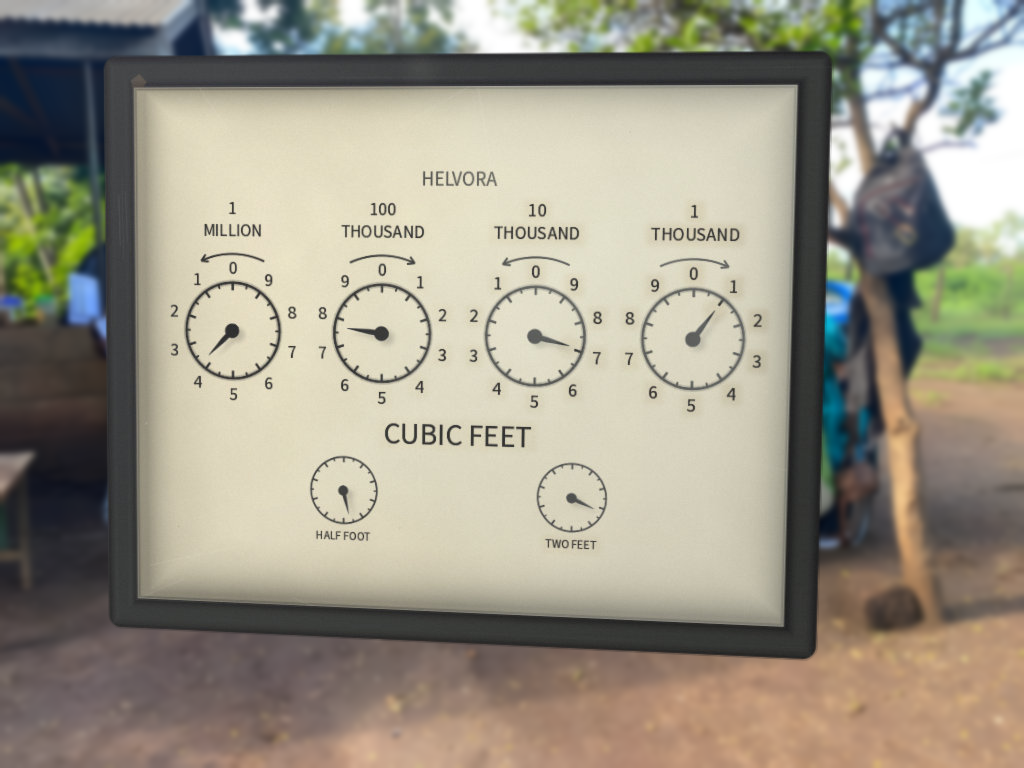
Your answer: 377100 ft³
